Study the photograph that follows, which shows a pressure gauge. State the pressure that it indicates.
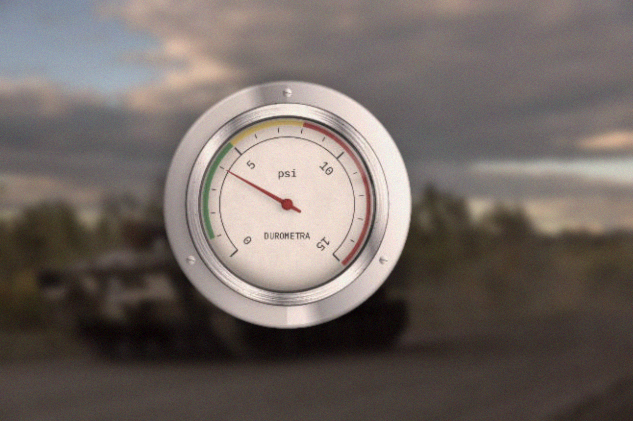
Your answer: 4 psi
